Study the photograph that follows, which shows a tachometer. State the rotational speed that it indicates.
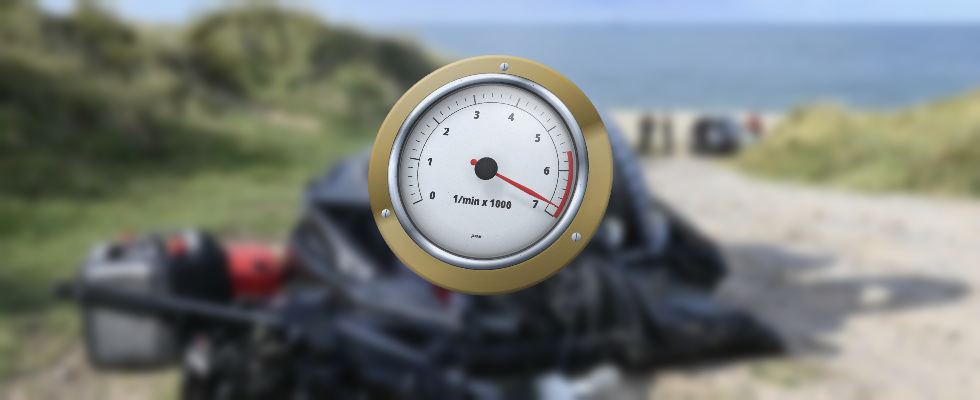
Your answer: 6800 rpm
